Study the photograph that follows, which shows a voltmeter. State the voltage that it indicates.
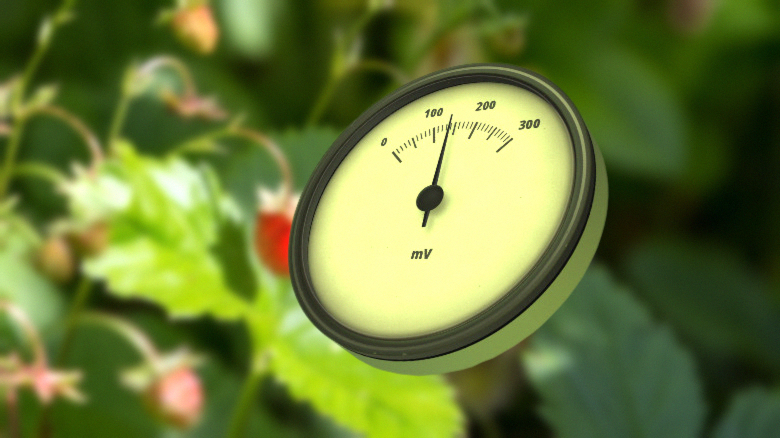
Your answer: 150 mV
